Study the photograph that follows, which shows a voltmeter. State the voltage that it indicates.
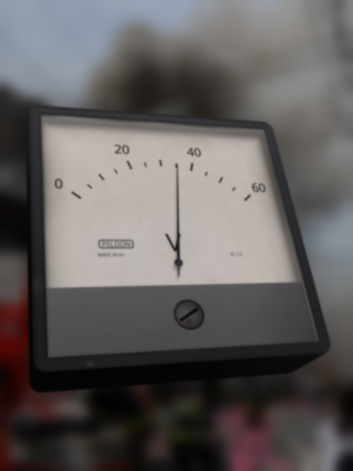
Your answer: 35 V
